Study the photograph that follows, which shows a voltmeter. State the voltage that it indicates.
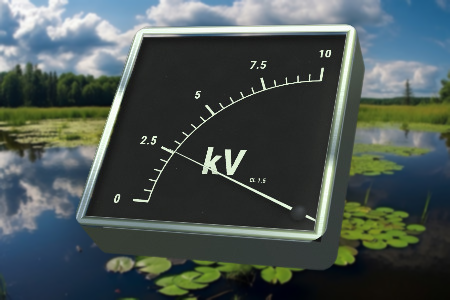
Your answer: 2.5 kV
